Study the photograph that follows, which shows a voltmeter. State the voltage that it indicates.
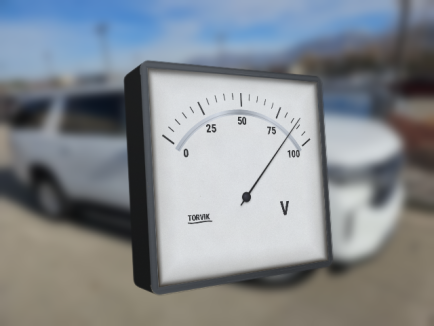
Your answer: 87.5 V
